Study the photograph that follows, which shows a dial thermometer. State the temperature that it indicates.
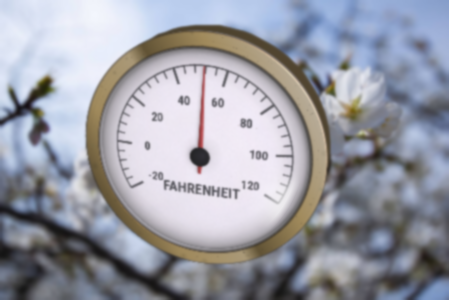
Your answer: 52 °F
